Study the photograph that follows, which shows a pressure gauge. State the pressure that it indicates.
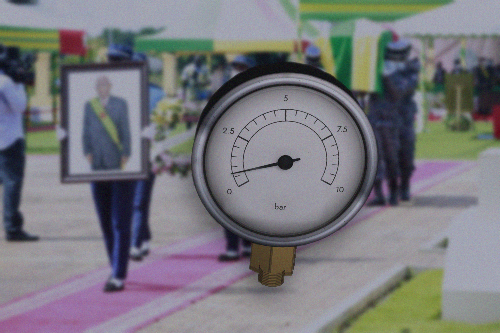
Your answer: 0.75 bar
